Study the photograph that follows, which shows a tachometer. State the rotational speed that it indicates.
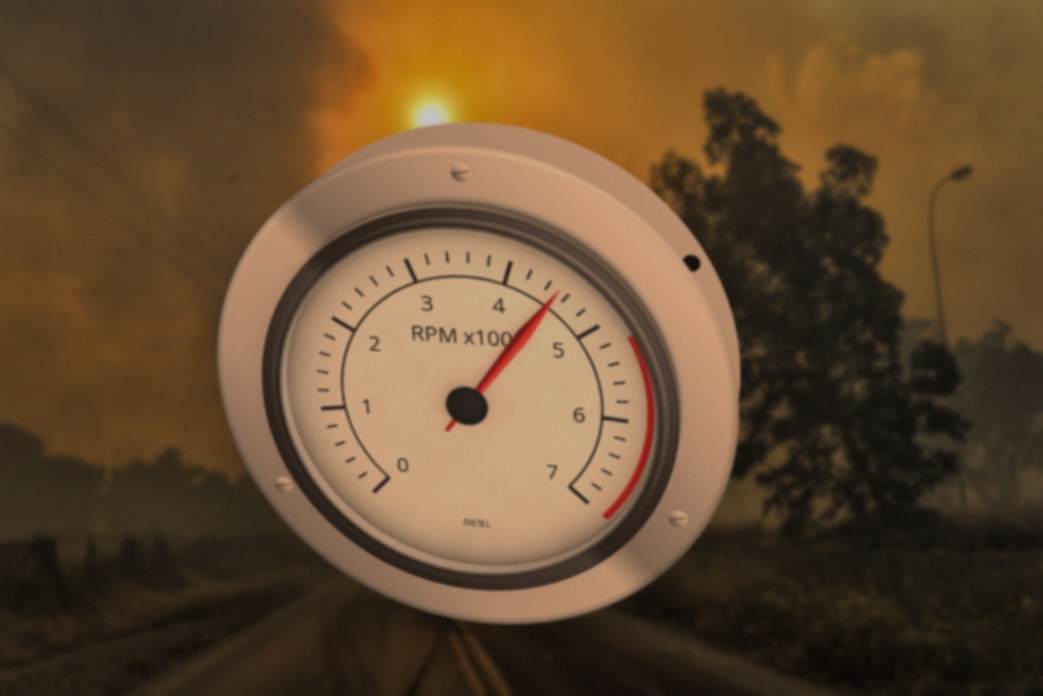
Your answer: 4500 rpm
